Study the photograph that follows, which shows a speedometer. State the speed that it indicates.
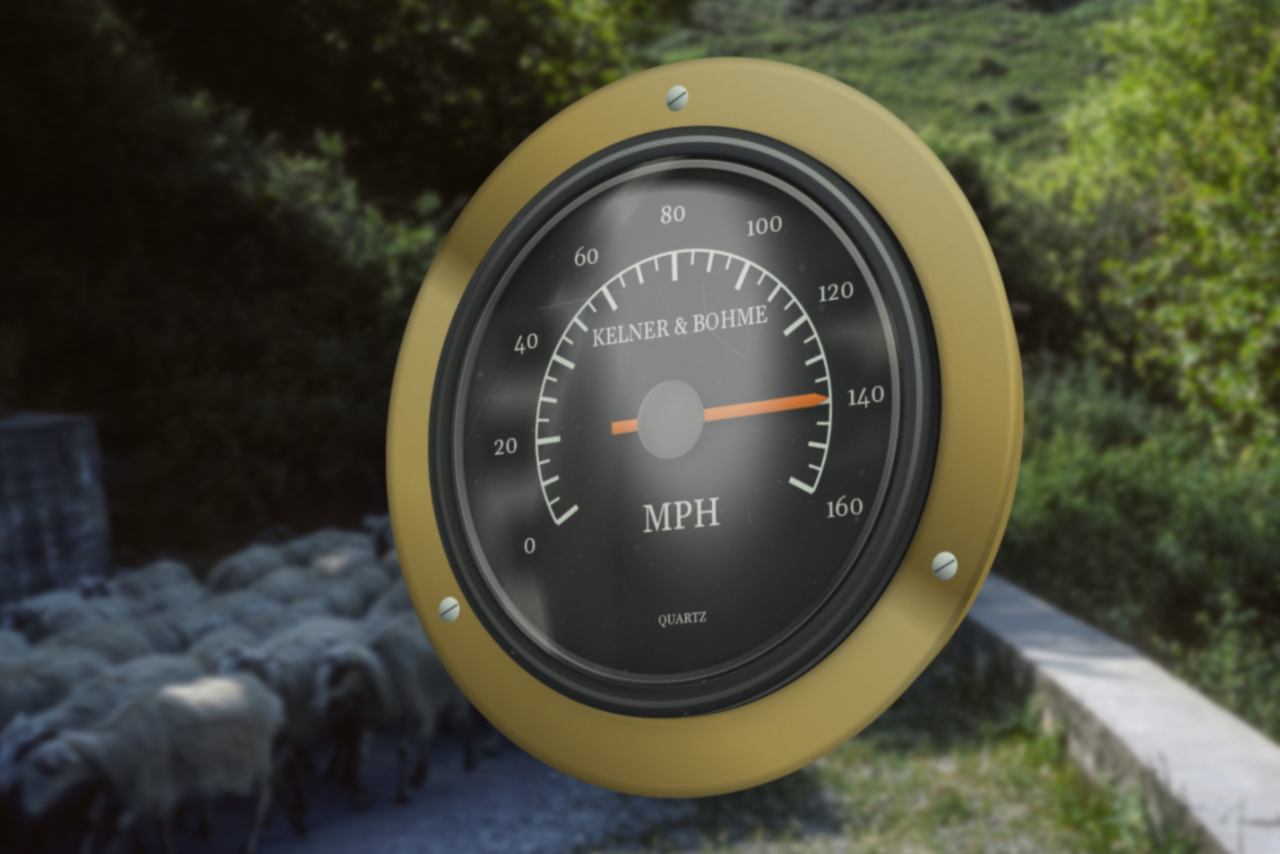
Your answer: 140 mph
